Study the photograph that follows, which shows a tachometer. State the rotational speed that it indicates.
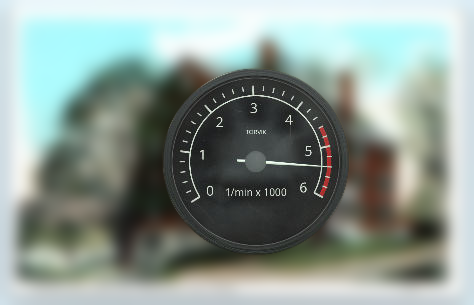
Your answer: 5400 rpm
